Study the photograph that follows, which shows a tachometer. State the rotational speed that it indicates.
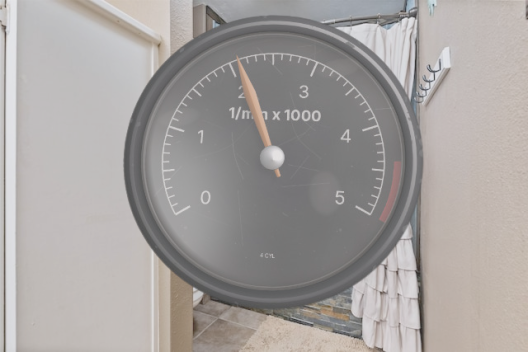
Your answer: 2100 rpm
